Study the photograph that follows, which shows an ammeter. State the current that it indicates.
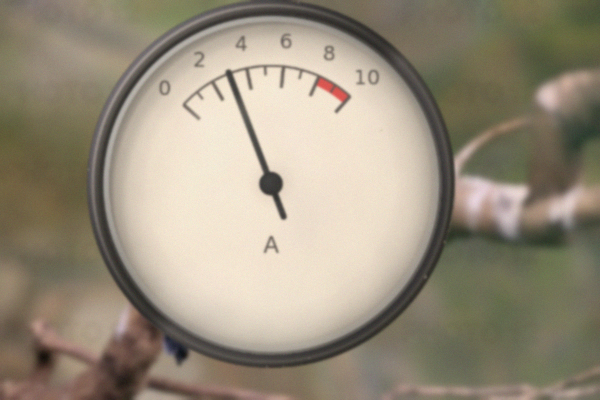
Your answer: 3 A
